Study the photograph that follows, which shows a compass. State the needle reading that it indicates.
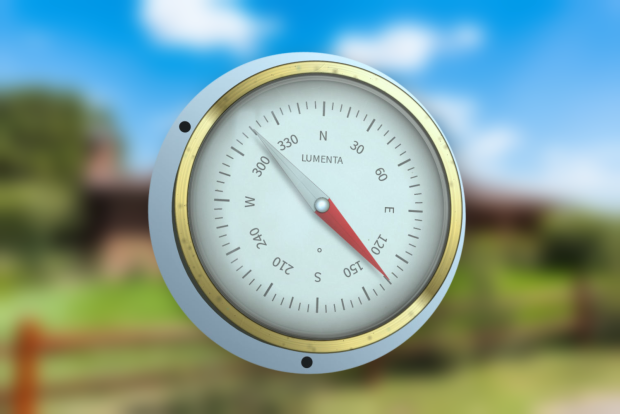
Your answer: 135 °
